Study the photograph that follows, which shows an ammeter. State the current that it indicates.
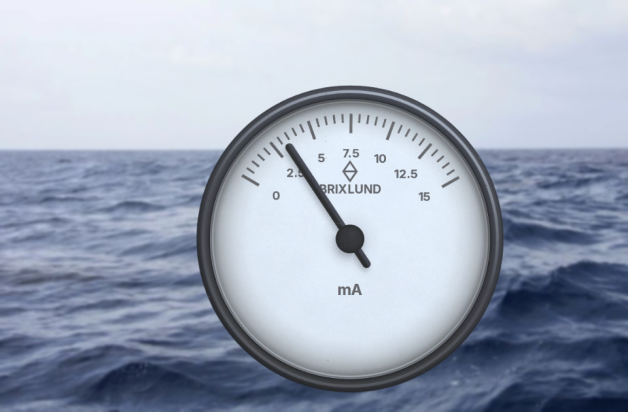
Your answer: 3.25 mA
